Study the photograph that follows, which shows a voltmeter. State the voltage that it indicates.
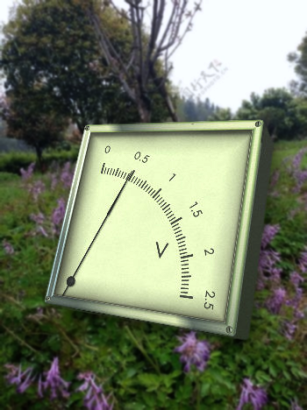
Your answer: 0.5 V
